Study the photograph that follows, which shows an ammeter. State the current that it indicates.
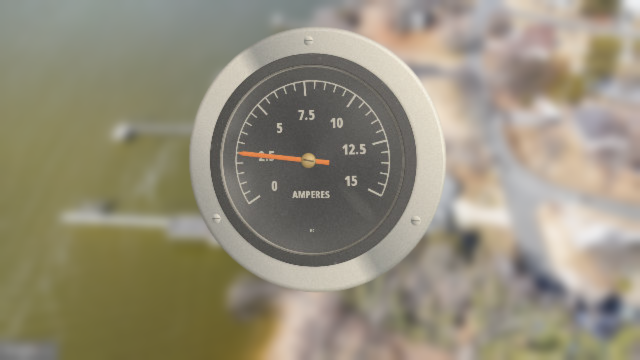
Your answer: 2.5 A
